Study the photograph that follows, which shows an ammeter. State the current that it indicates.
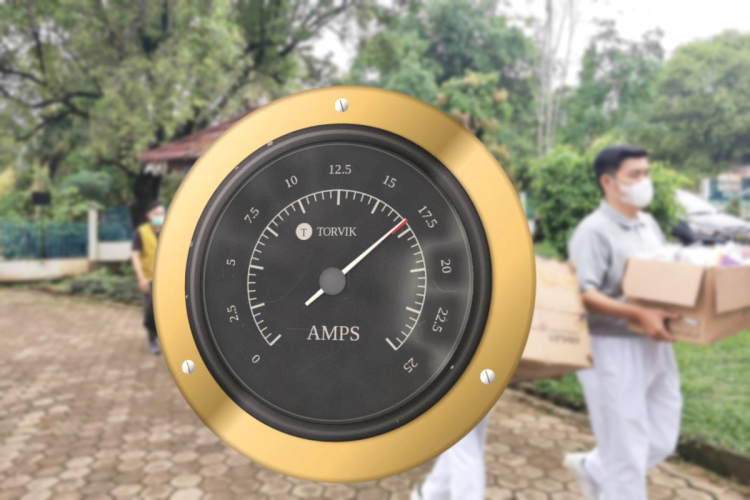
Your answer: 17 A
